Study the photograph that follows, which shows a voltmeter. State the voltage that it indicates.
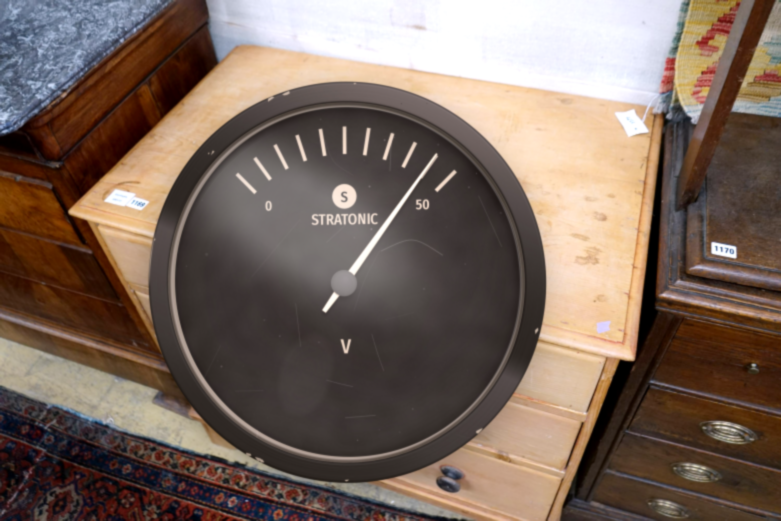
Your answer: 45 V
